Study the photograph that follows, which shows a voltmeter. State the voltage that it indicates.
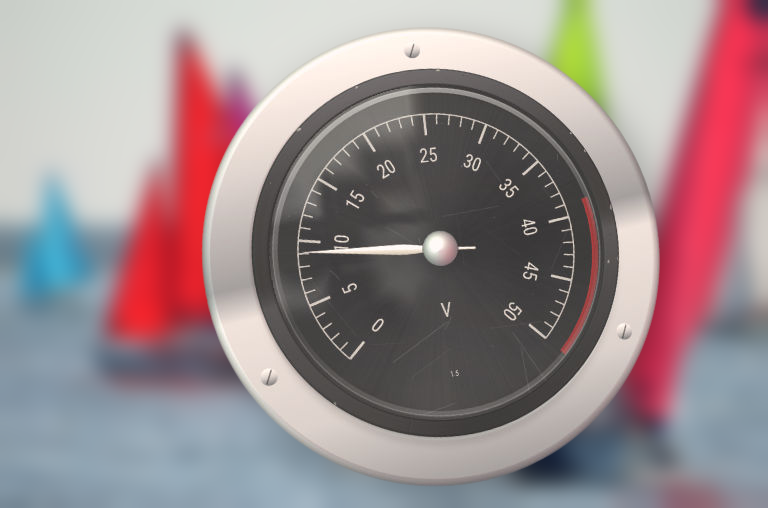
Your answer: 9 V
